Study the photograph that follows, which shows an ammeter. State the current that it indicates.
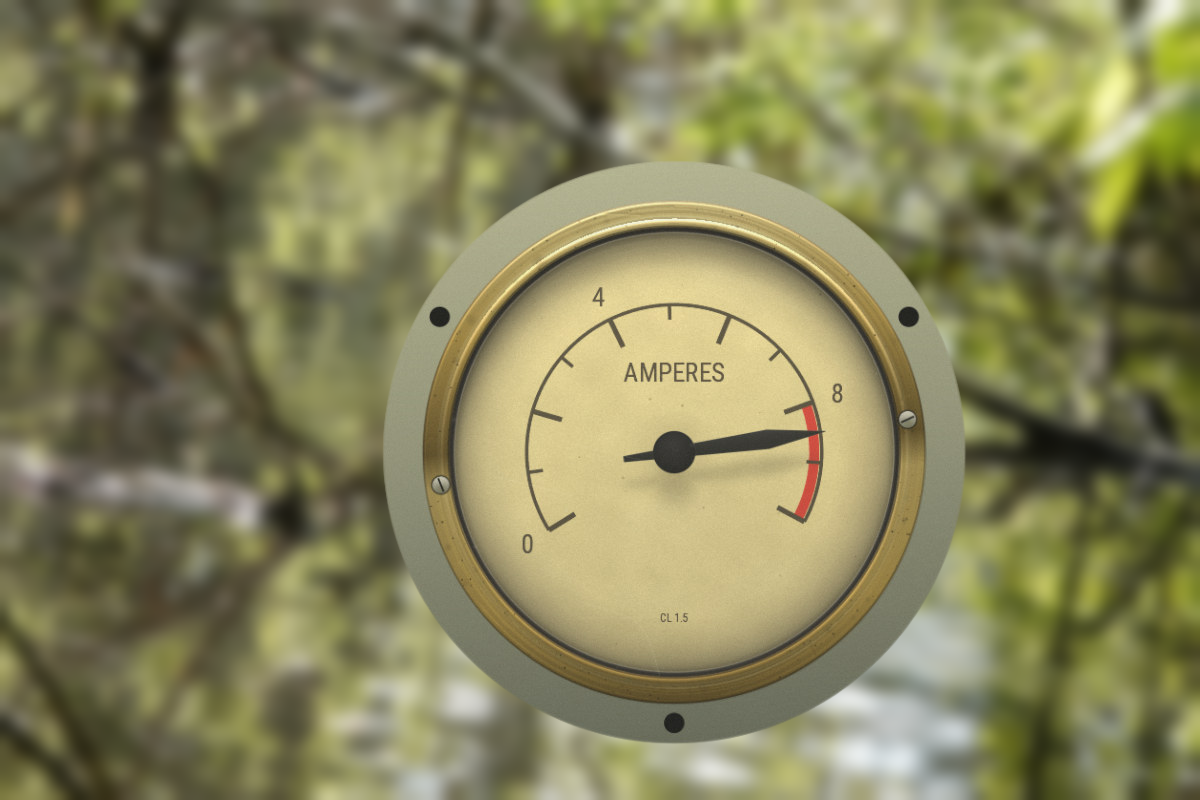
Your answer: 8.5 A
